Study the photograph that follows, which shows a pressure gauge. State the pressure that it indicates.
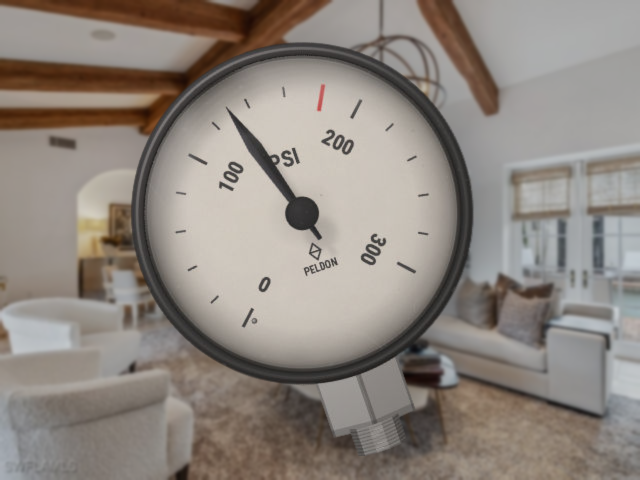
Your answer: 130 psi
